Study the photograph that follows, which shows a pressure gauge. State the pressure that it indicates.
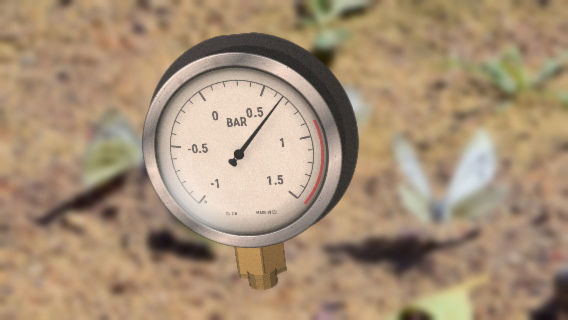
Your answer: 0.65 bar
